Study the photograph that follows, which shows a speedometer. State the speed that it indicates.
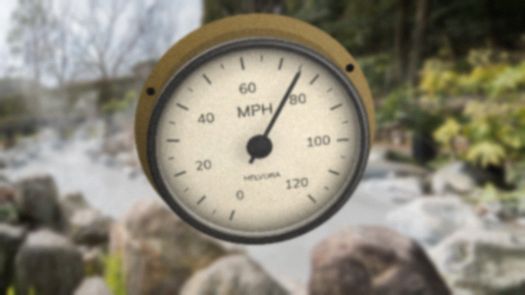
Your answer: 75 mph
